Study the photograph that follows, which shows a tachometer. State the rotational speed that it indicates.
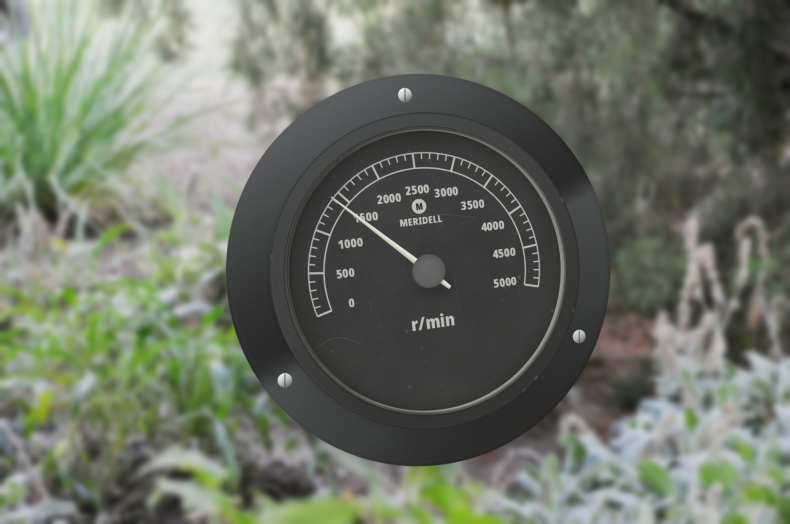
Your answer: 1400 rpm
